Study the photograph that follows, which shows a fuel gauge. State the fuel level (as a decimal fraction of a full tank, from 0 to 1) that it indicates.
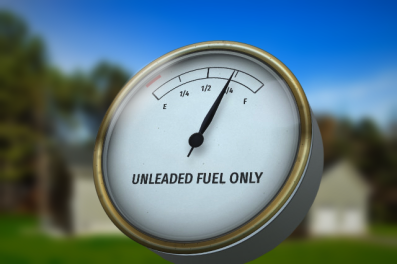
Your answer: 0.75
